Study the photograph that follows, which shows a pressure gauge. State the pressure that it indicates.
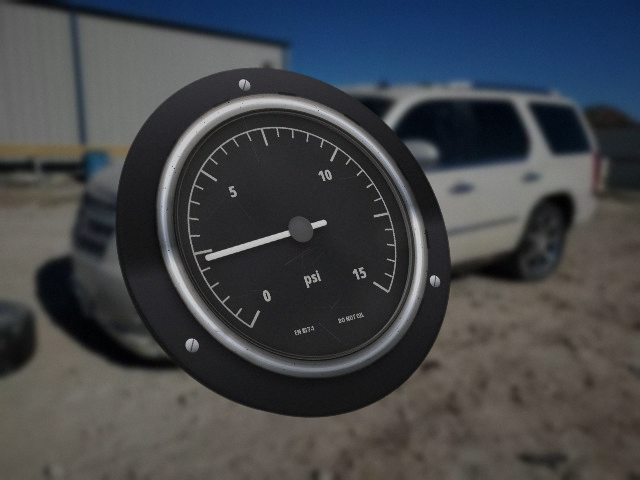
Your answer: 2.25 psi
